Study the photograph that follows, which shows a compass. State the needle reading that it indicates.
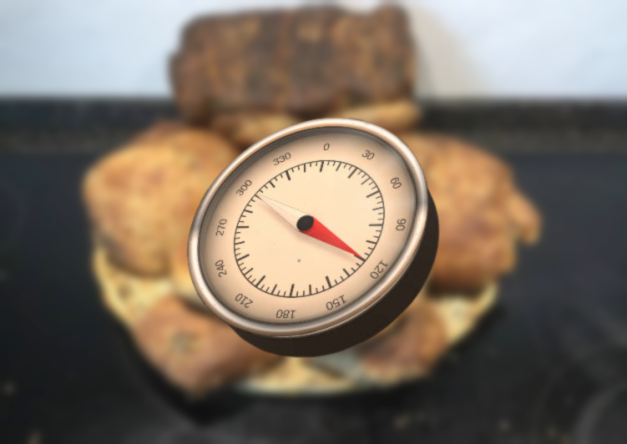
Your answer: 120 °
